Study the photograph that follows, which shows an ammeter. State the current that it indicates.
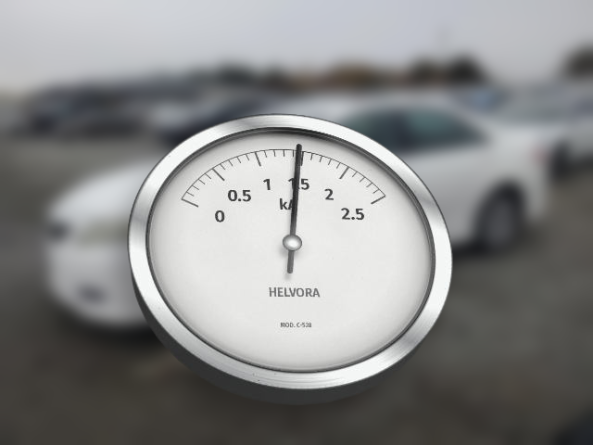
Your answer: 1.45 kA
